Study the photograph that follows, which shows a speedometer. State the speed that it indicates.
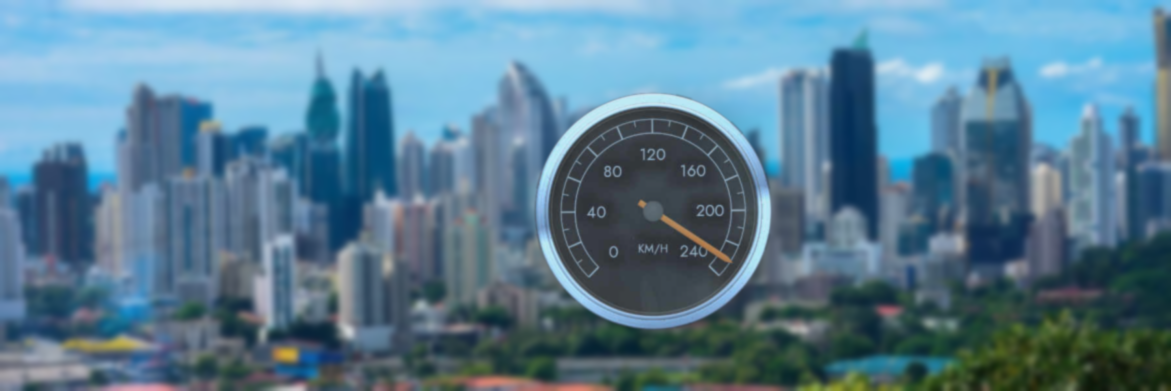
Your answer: 230 km/h
